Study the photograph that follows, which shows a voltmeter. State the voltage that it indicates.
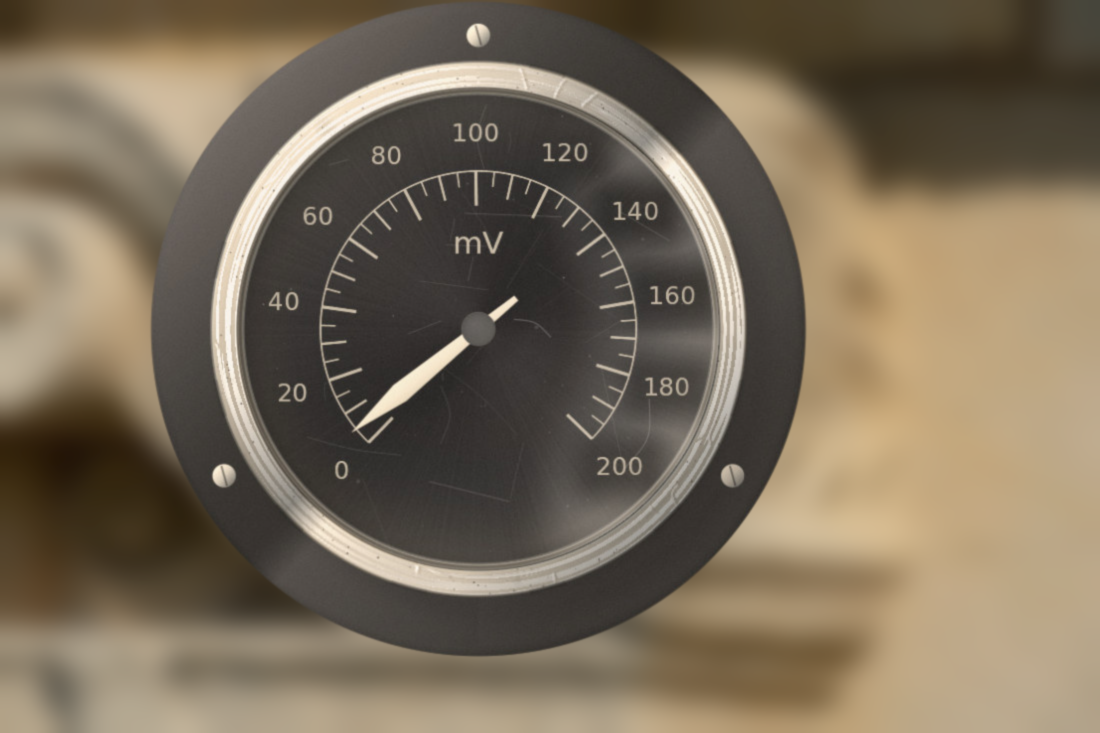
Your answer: 5 mV
